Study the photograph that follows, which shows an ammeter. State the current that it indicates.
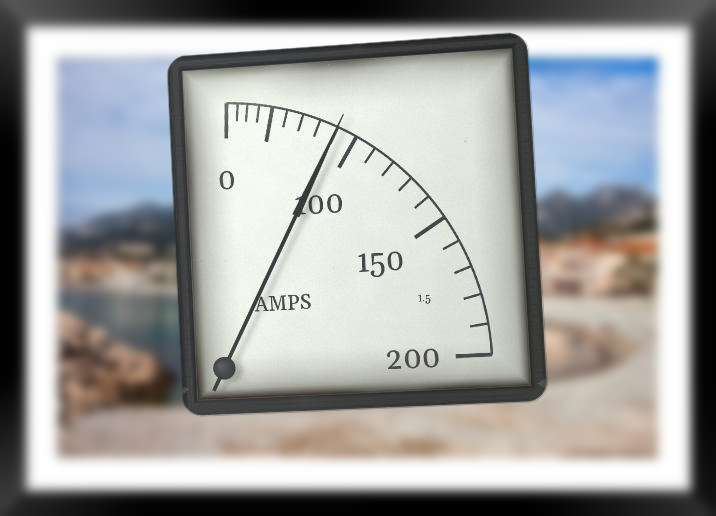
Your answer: 90 A
